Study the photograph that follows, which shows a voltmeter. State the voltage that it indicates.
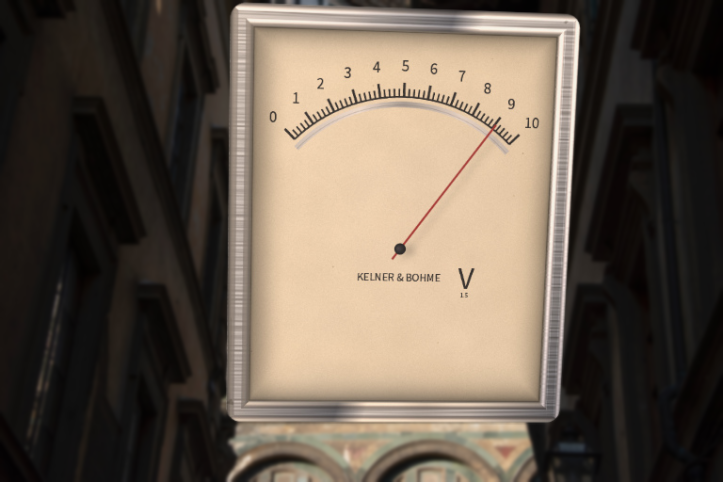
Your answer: 9 V
